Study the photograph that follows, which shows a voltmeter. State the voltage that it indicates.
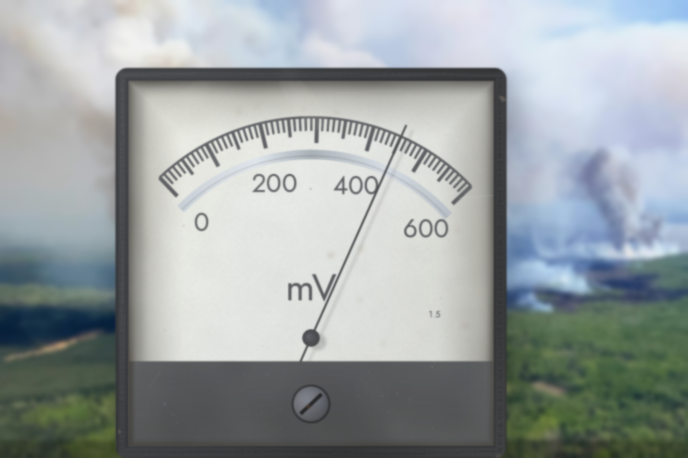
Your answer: 450 mV
